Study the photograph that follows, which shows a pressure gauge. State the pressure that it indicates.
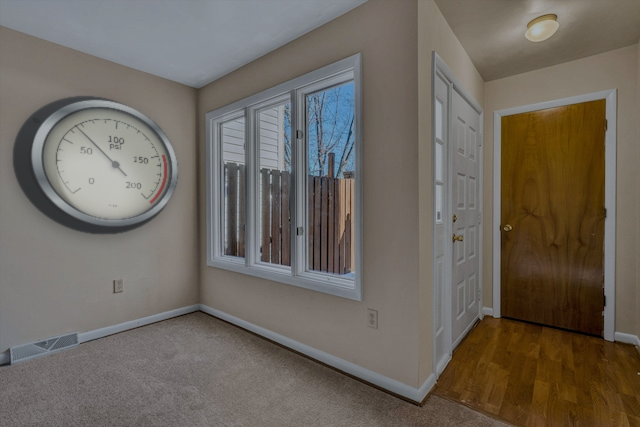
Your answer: 65 psi
